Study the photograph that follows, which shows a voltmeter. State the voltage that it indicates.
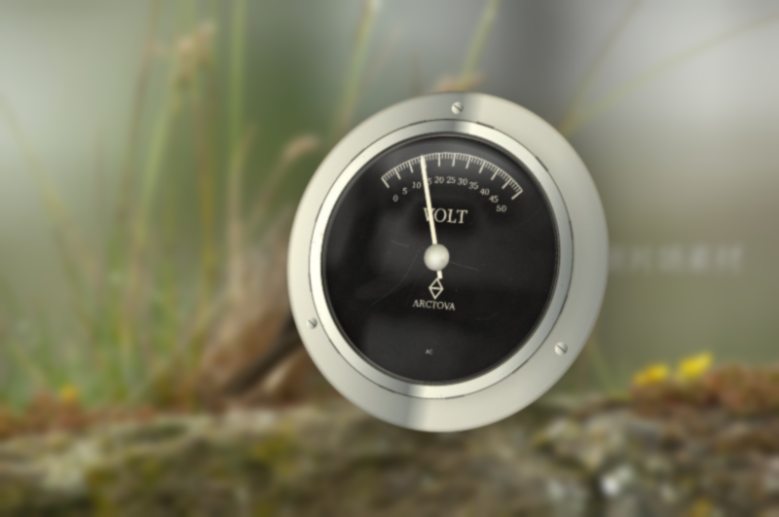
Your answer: 15 V
